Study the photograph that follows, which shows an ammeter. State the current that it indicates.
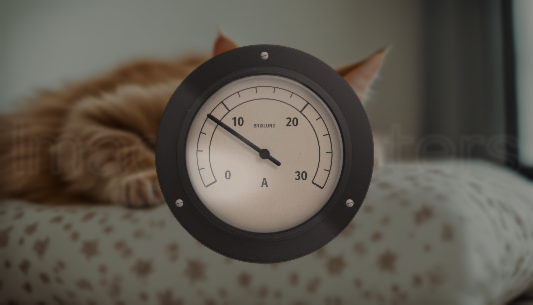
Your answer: 8 A
